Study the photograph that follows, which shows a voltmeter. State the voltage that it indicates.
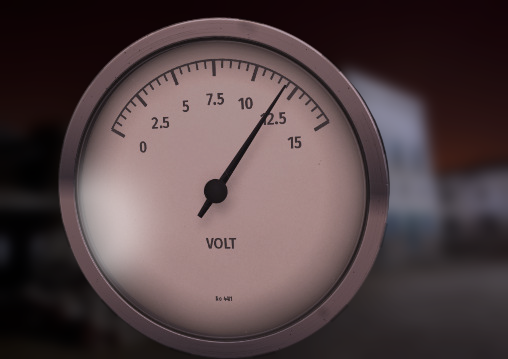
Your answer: 12 V
